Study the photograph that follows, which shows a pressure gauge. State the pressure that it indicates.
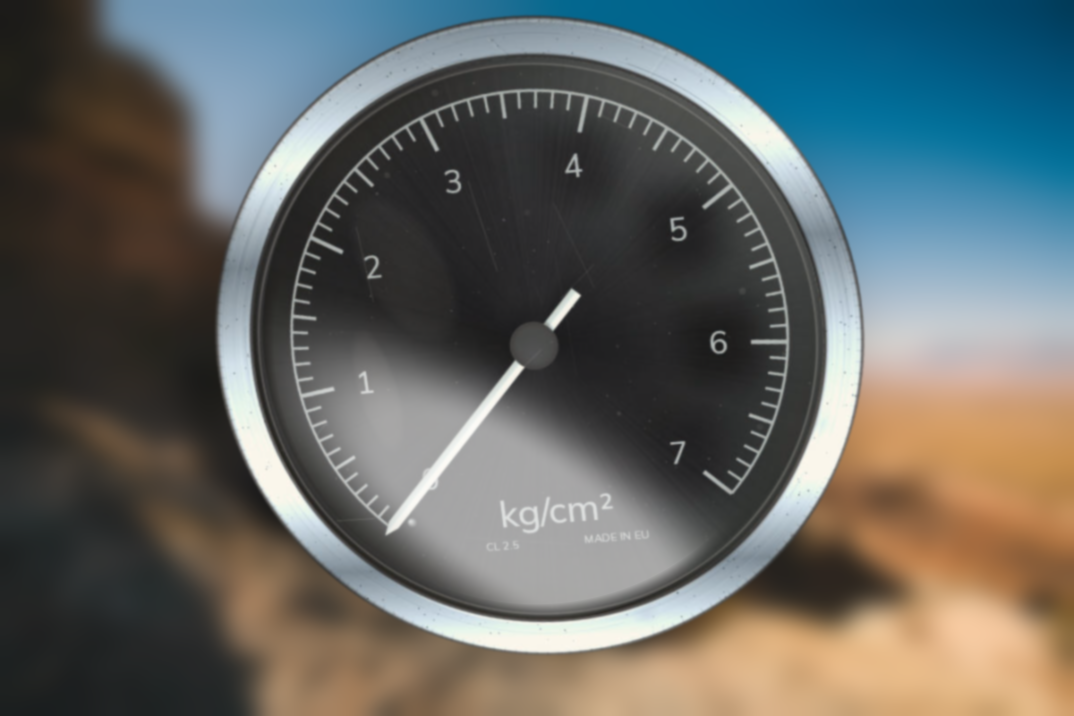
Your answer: 0 kg/cm²
